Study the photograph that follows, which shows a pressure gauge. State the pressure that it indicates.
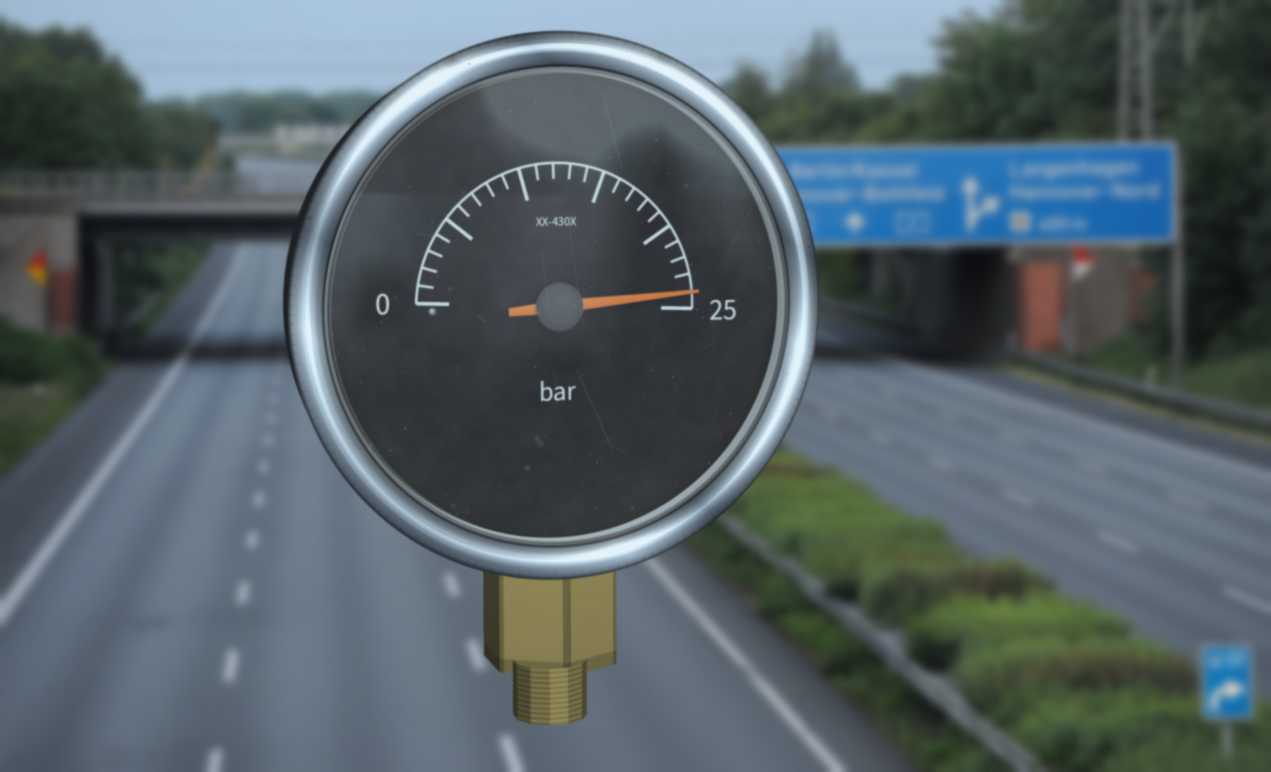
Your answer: 24 bar
